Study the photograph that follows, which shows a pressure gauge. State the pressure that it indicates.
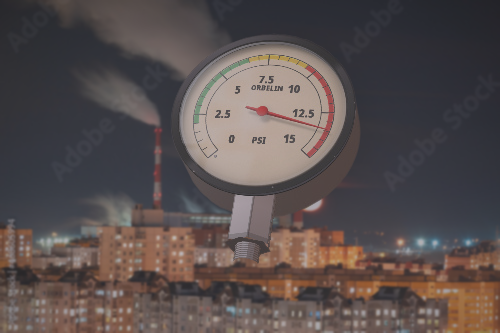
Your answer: 13.5 psi
